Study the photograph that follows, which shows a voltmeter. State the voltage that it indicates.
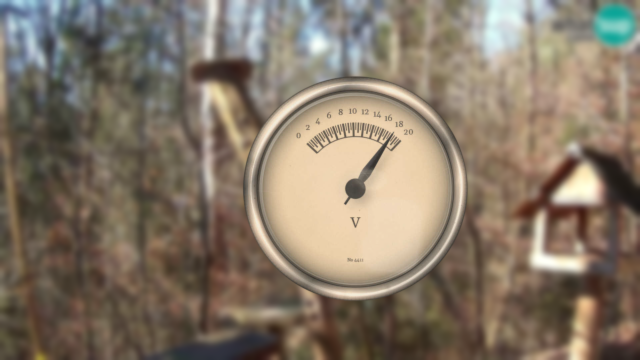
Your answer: 18 V
